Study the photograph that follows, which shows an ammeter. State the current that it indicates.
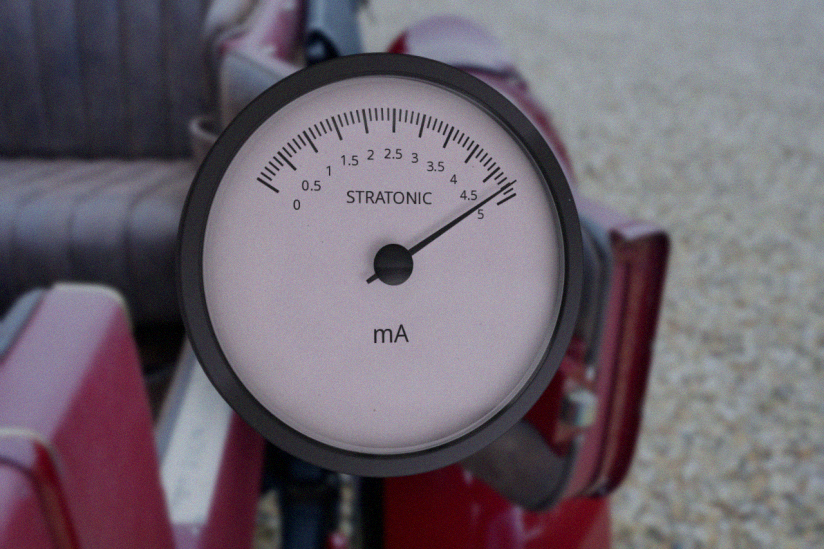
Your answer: 4.8 mA
